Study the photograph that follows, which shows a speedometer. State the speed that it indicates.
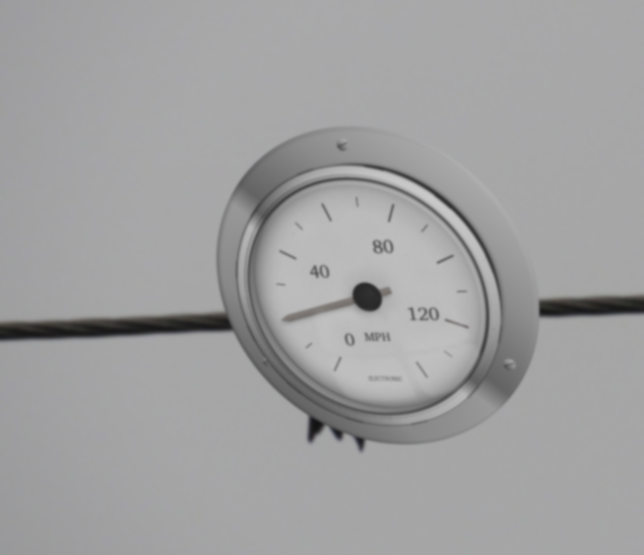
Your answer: 20 mph
